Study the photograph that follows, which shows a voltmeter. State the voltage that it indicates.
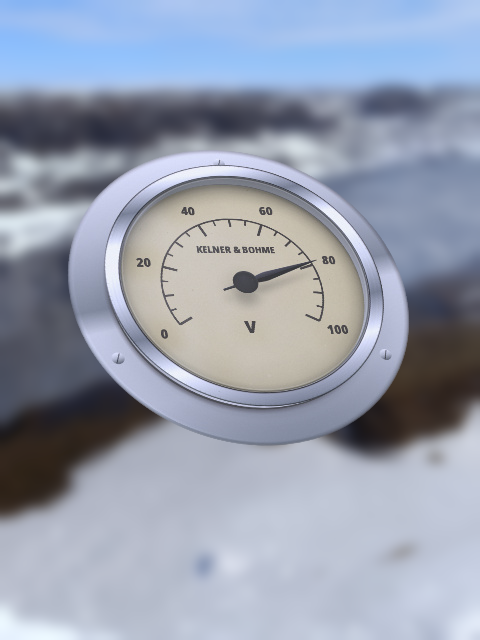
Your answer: 80 V
